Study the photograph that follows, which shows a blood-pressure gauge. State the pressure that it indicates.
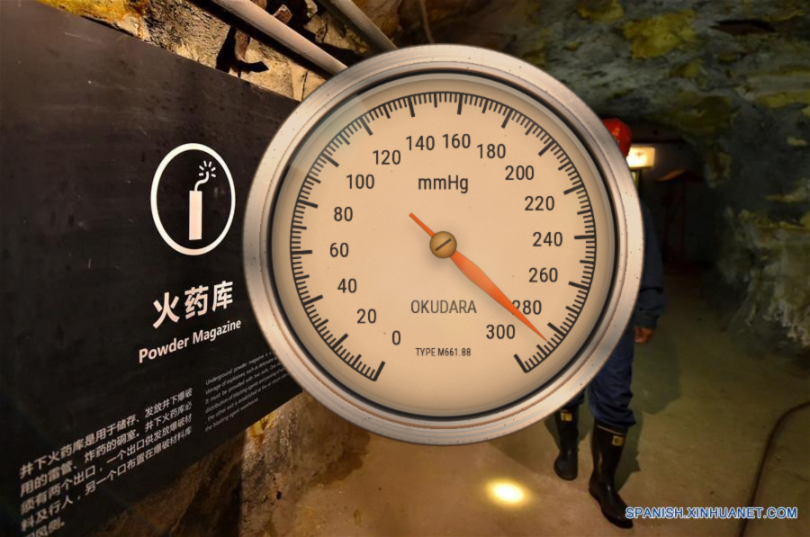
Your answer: 286 mmHg
